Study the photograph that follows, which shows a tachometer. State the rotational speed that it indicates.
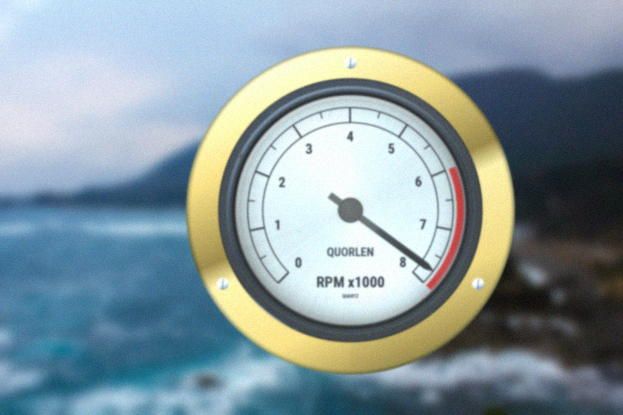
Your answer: 7750 rpm
